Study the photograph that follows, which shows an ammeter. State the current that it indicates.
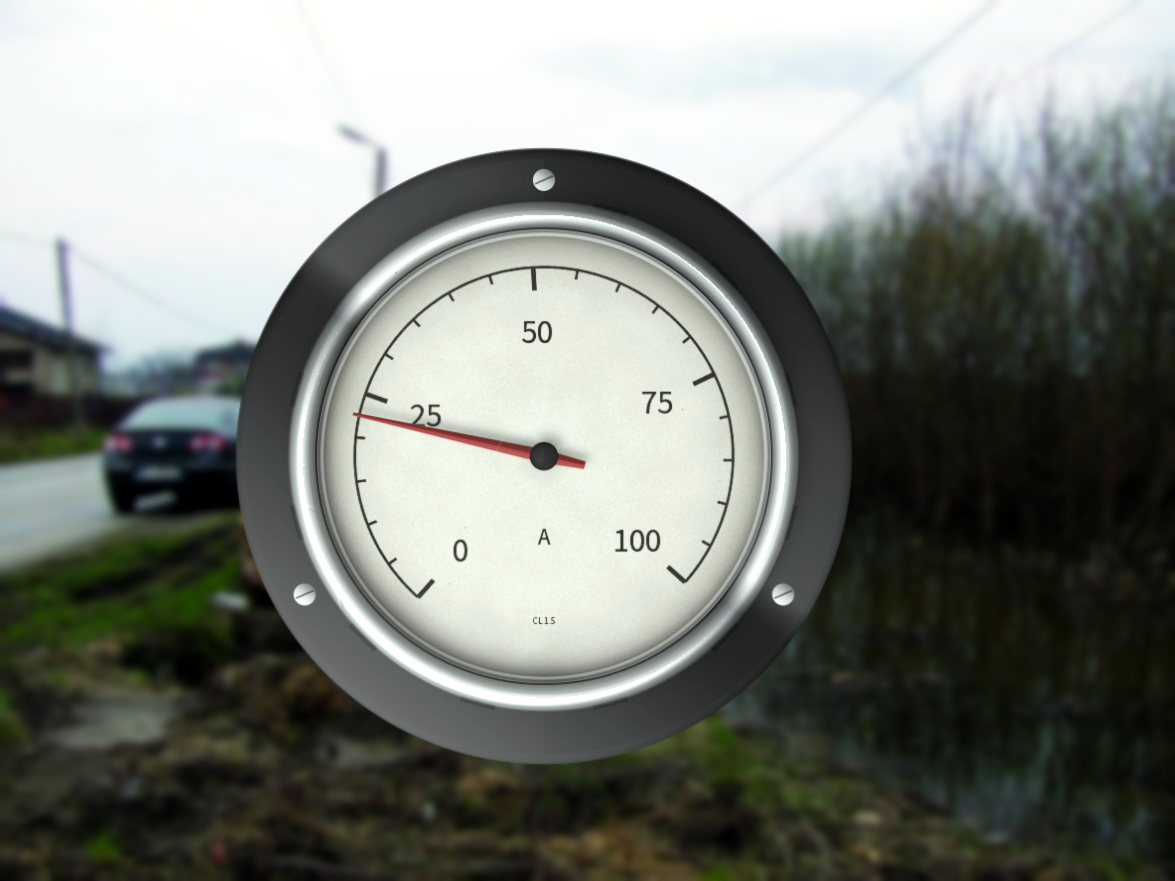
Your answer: 22.5 A
